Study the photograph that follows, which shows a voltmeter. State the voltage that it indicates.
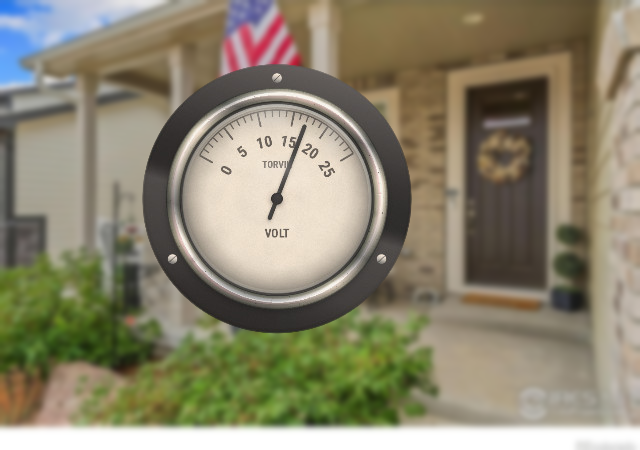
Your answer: 17 V
